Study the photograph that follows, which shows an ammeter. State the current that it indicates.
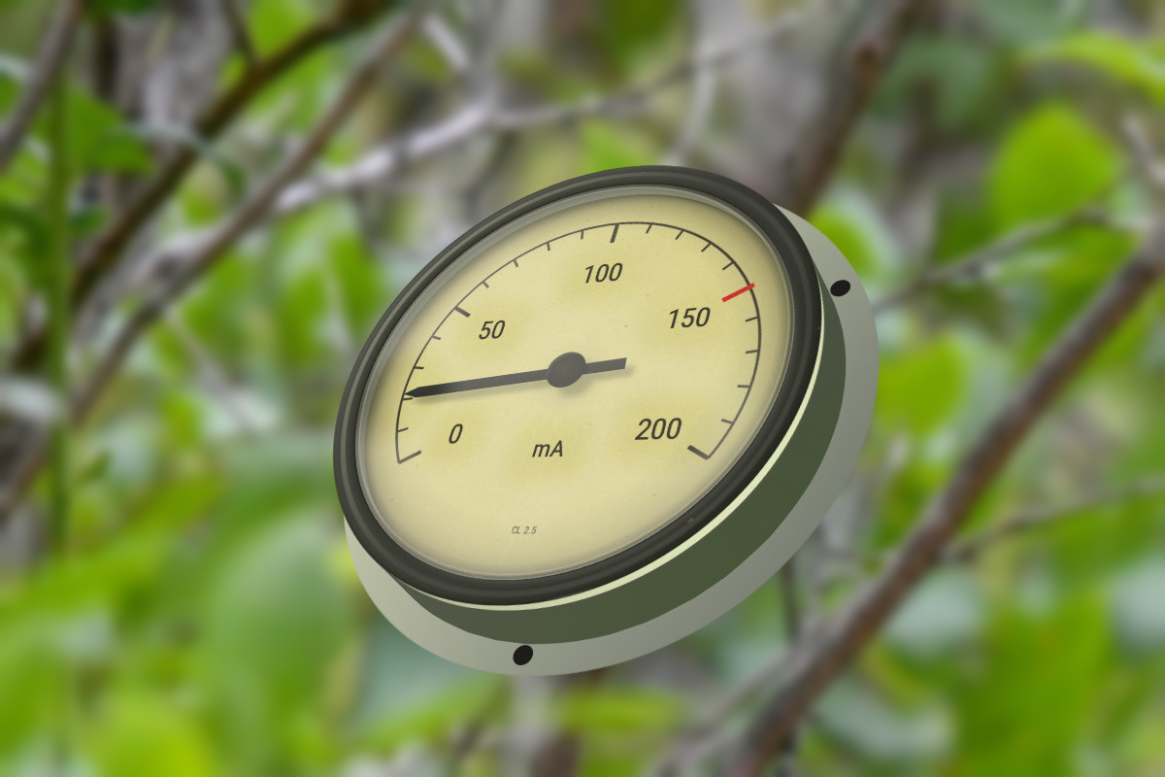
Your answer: 20 mA
